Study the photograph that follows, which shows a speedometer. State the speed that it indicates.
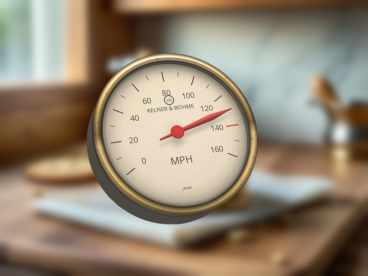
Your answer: 130 mph
